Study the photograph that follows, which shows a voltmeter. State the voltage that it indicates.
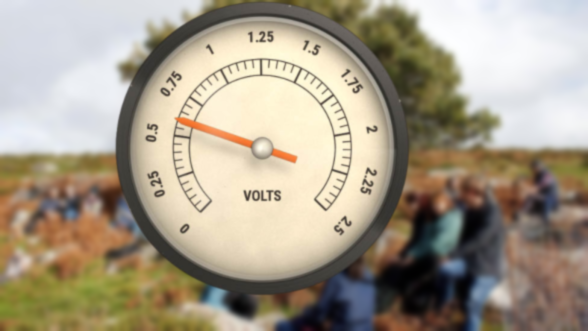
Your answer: 0.6 V
